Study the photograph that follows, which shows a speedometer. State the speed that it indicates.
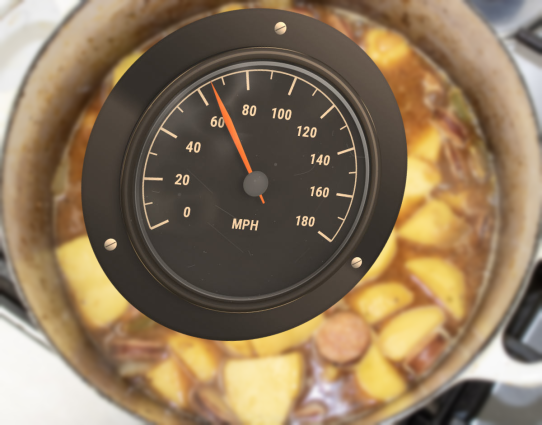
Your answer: 65 mph
